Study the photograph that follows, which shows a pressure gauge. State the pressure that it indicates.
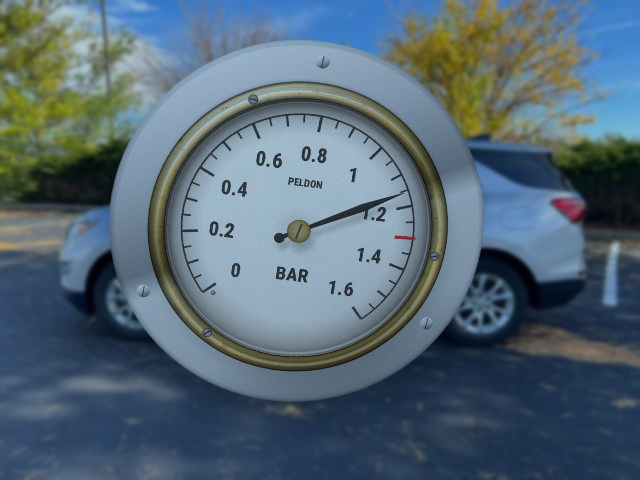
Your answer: 1.15 bar
